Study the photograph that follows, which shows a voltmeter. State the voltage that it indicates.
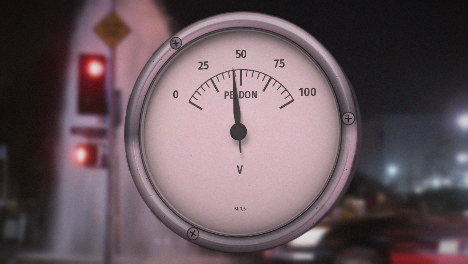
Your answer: 45 V
